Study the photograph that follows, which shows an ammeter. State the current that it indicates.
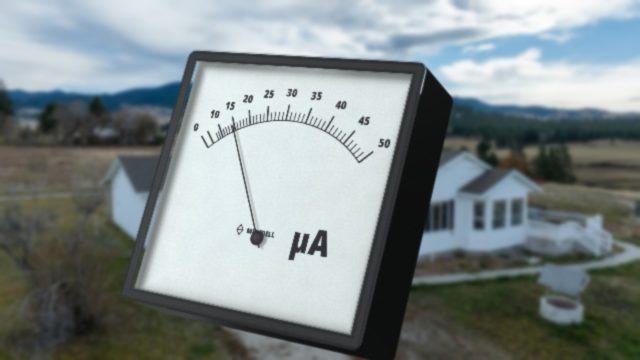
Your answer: 15 µA
